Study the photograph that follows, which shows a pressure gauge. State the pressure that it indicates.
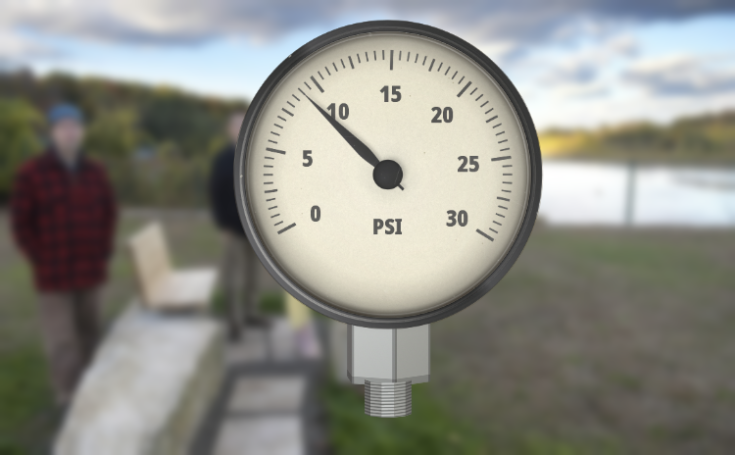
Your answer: 9 psi
